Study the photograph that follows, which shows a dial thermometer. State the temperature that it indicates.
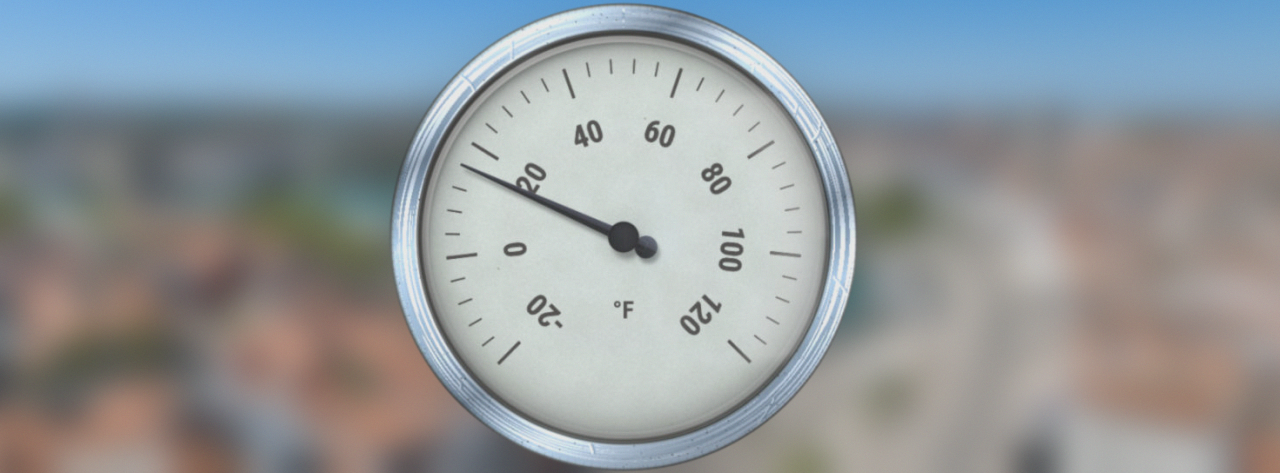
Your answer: 16 °F
